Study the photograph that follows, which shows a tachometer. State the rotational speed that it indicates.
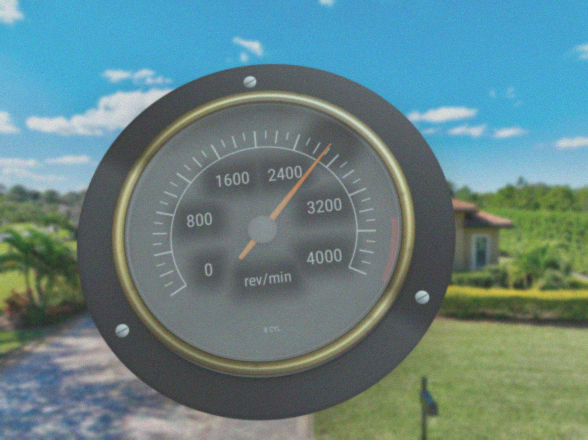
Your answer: 2700 rpm
